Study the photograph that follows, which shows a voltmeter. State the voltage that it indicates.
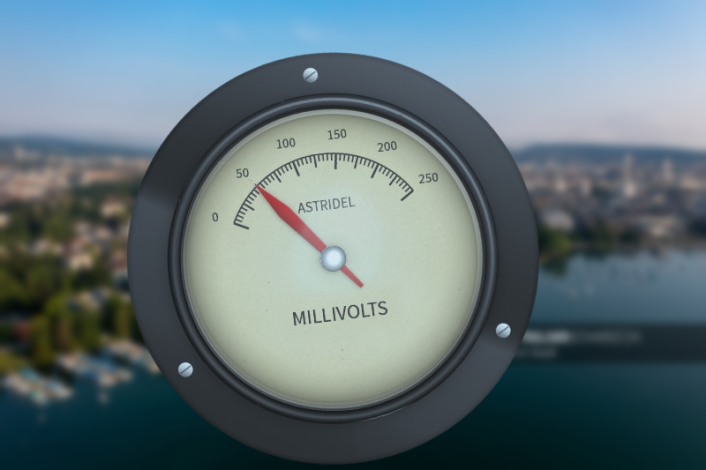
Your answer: 50 mV
